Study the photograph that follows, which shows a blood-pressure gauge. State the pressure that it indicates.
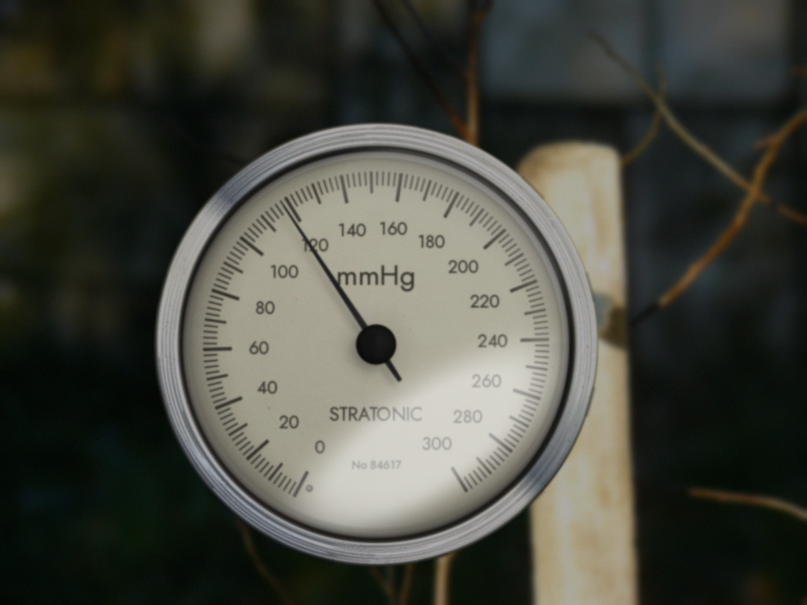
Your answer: 118 mmHg
